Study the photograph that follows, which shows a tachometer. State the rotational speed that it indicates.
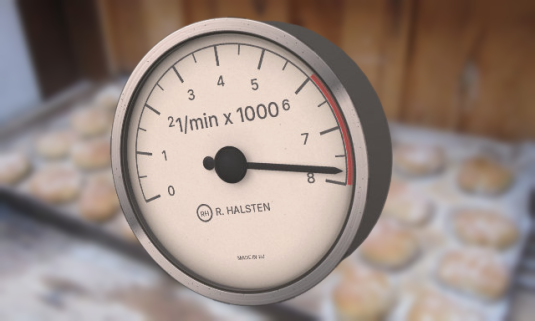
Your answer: 7750 rpm
